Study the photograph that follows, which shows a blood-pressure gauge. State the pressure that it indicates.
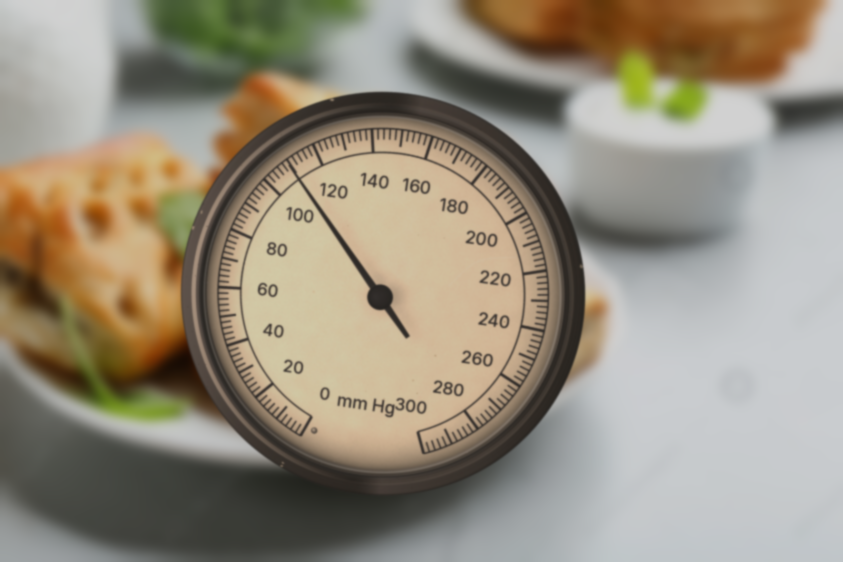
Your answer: 110 mmHg
